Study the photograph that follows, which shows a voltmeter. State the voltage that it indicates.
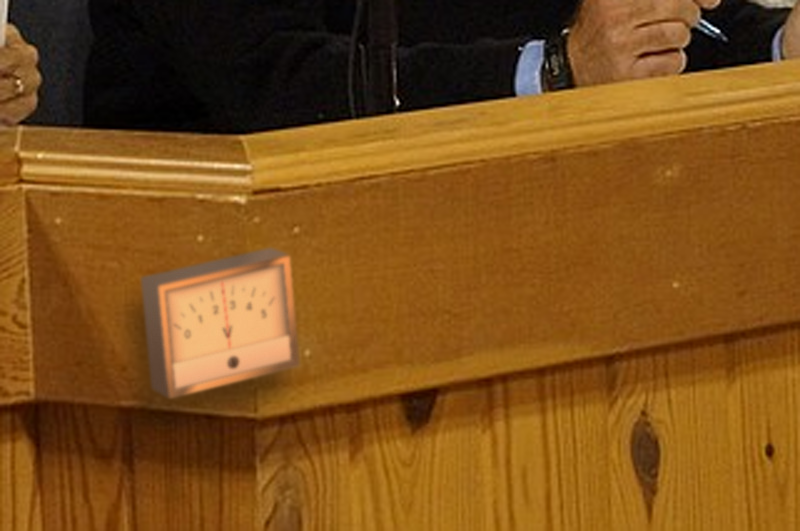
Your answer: 2.5 V
